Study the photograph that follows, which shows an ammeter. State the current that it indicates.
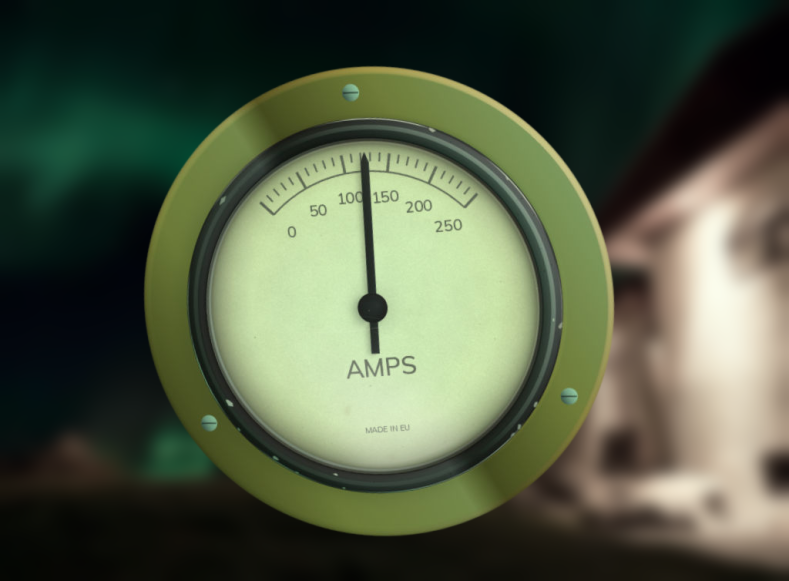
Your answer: 125 A
